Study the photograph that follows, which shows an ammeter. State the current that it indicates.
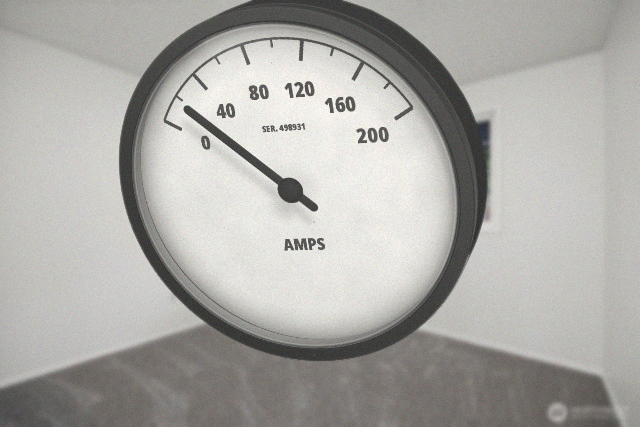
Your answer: 20 A
